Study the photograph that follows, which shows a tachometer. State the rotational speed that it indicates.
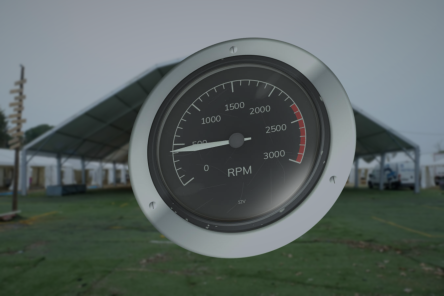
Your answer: 400 rpm
